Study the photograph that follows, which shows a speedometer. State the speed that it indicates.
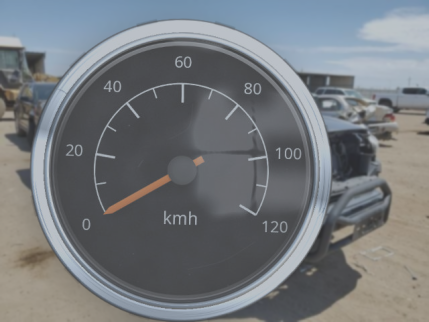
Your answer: 0 km/h
